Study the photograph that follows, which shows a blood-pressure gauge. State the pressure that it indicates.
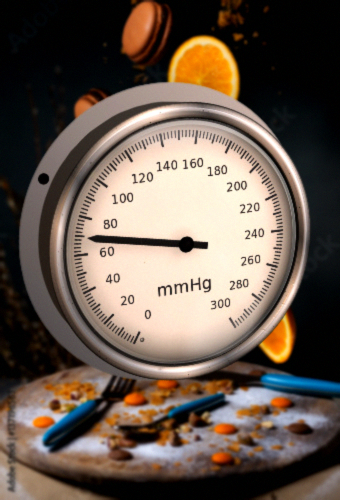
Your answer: 70 mmHg
